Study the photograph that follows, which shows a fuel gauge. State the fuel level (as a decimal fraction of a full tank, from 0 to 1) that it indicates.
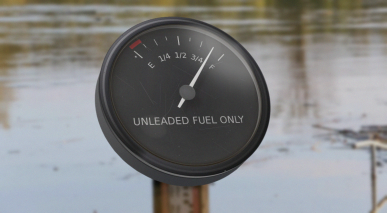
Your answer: 0.875
